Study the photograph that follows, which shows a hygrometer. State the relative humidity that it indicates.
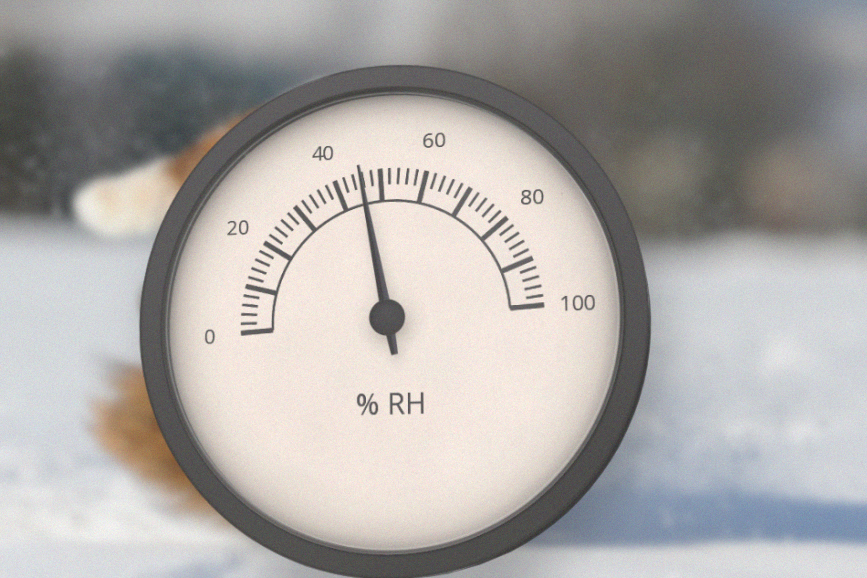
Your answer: 46 %
